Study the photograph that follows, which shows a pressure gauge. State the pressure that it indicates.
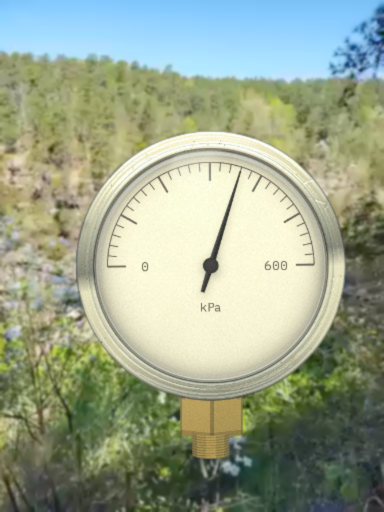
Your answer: 360 kPa
